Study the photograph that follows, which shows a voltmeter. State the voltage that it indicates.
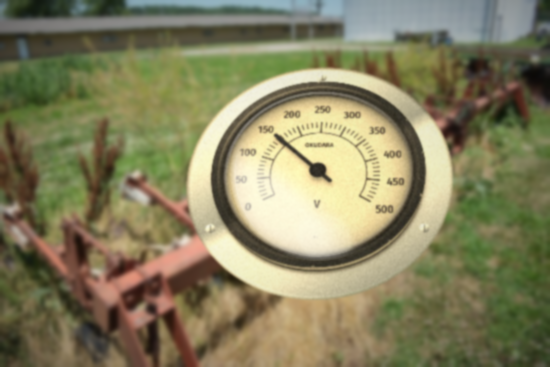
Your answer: 150 V
